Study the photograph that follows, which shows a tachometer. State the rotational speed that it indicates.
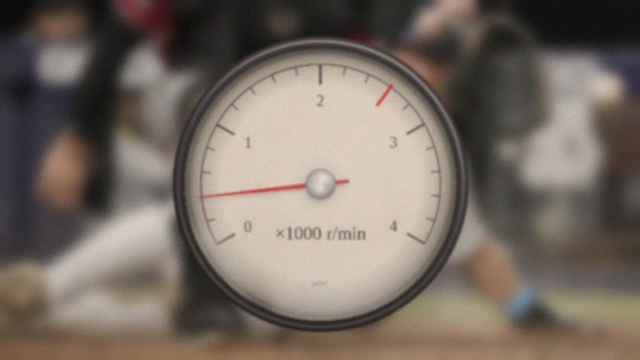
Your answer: 400 rpm
